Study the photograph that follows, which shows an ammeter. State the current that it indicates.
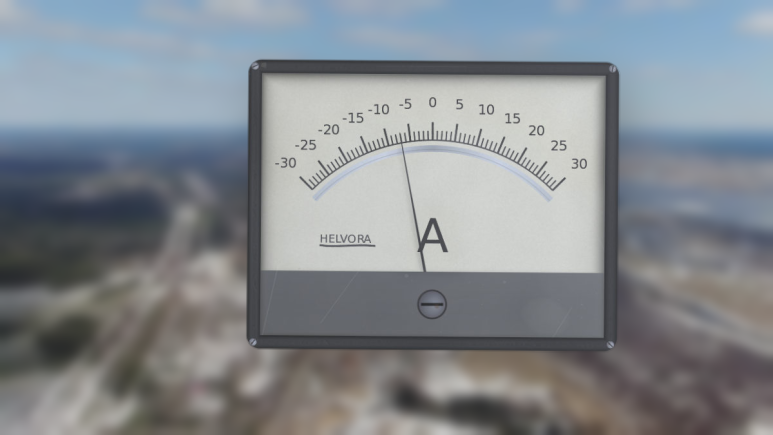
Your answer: -7 A
